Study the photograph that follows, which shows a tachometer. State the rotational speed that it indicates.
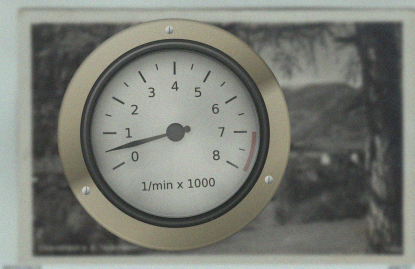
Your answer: 500 rpm
